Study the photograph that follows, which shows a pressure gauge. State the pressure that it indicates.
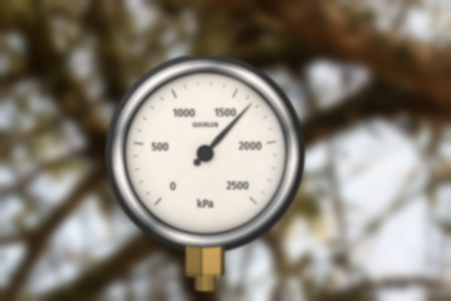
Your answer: 1650 kPa
